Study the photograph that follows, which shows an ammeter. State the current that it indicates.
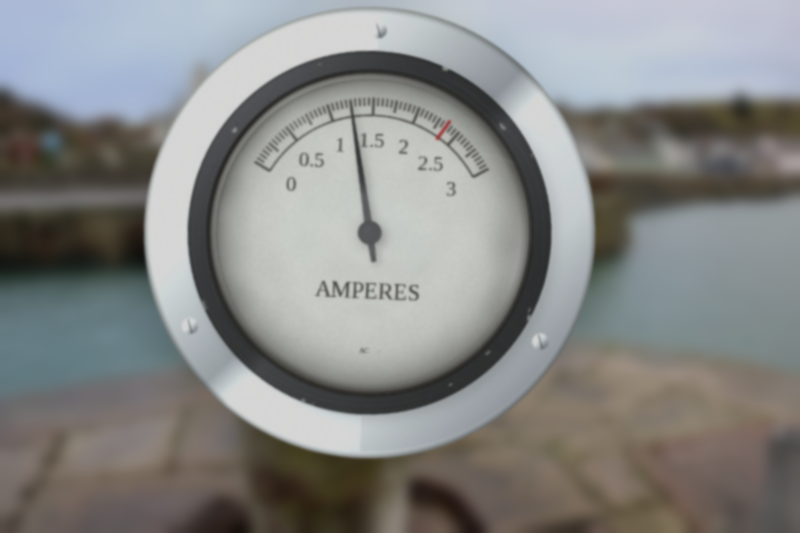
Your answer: 1.25 A
